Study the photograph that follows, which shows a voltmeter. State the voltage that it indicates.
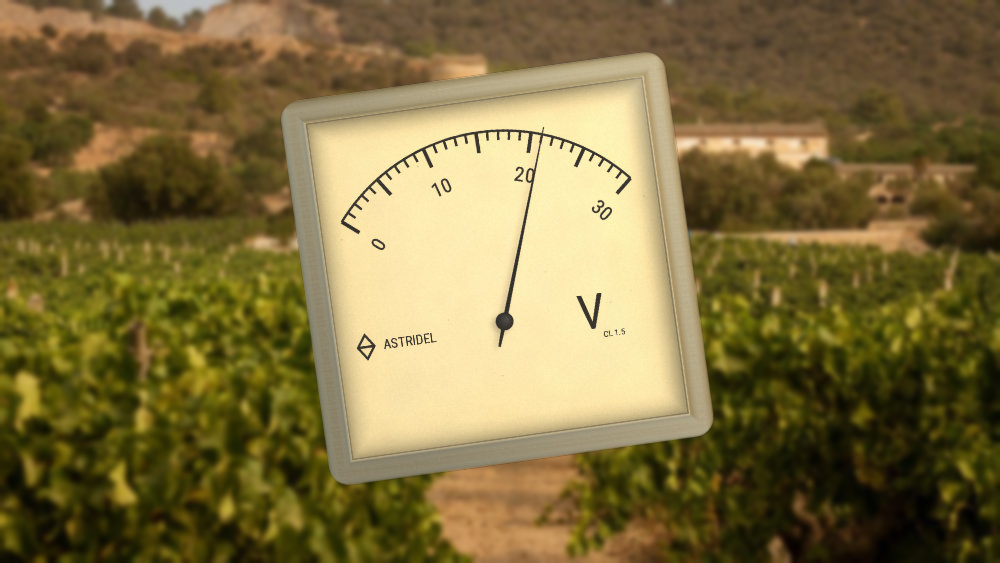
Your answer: 21 V
